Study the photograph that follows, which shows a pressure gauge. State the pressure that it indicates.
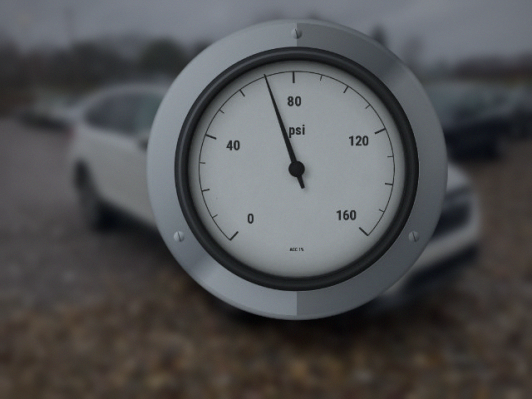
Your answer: 70 psi
